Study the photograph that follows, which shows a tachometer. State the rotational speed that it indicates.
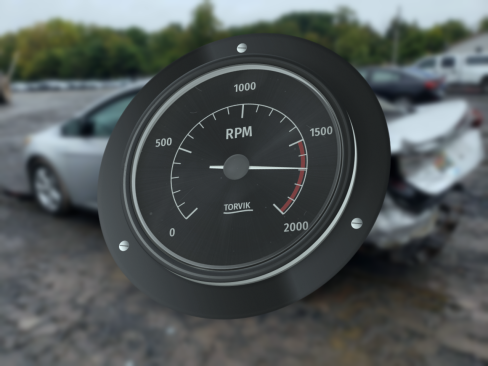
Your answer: 1700 rpm
